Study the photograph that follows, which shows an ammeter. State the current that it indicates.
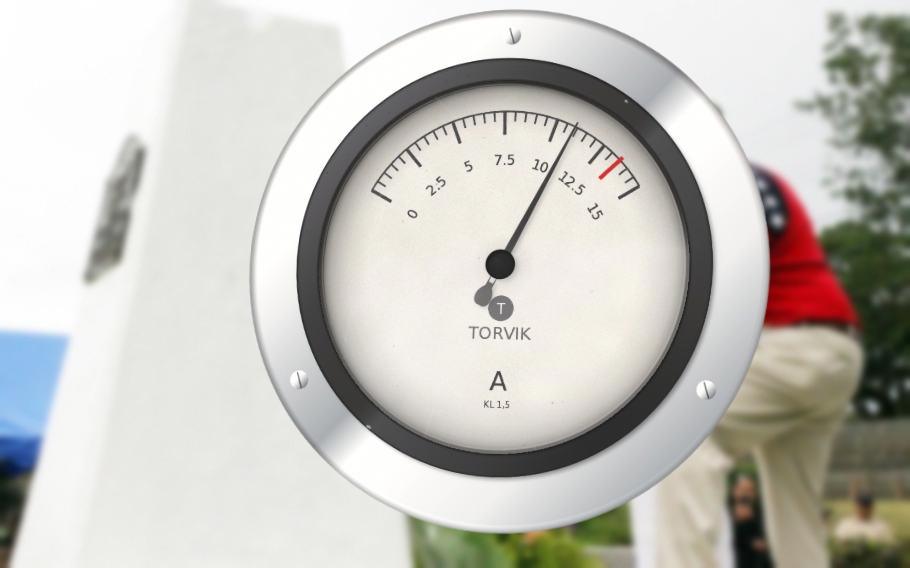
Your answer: 11 A
